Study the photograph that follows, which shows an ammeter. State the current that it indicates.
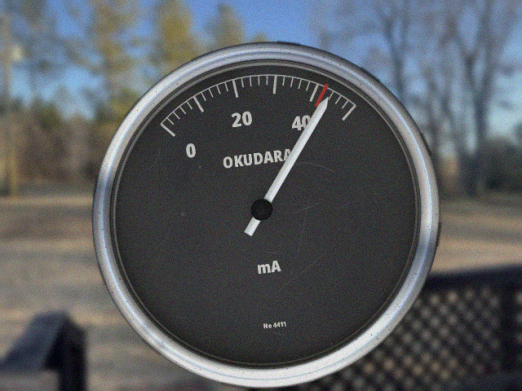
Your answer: 44 mA
